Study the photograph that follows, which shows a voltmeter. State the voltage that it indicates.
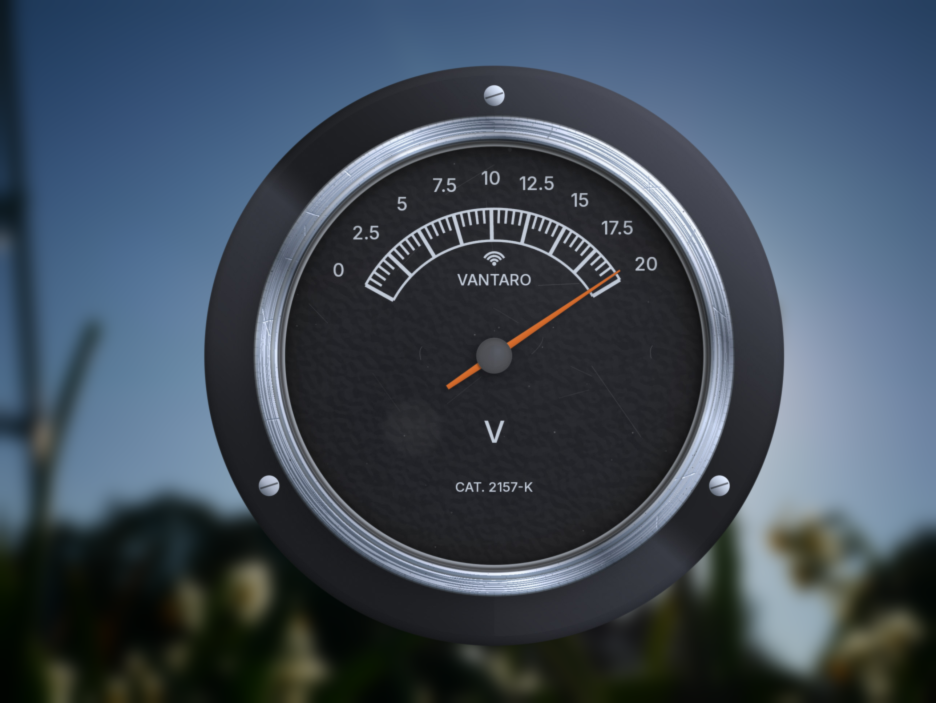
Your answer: 19.5 V
